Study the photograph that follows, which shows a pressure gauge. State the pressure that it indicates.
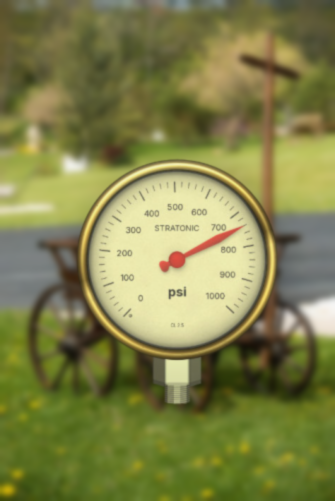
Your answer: 740 psi
